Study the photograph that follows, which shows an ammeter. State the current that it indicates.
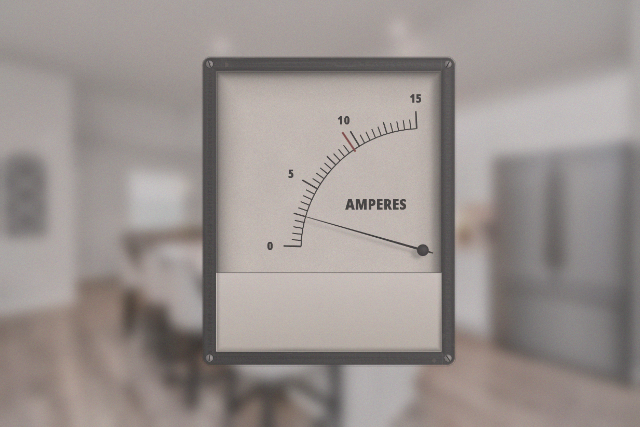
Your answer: 2.5 A
